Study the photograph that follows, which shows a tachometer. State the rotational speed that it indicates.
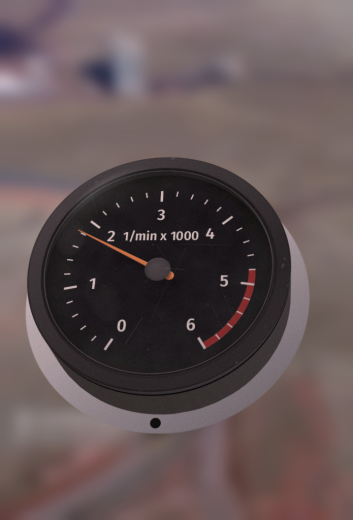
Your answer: 1800 rpm
